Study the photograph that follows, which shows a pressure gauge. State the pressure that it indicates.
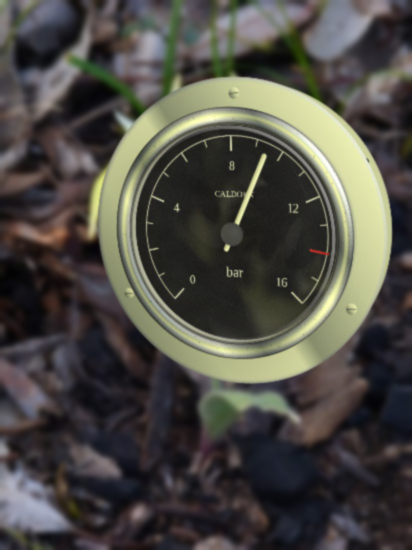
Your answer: 9.5 bar
